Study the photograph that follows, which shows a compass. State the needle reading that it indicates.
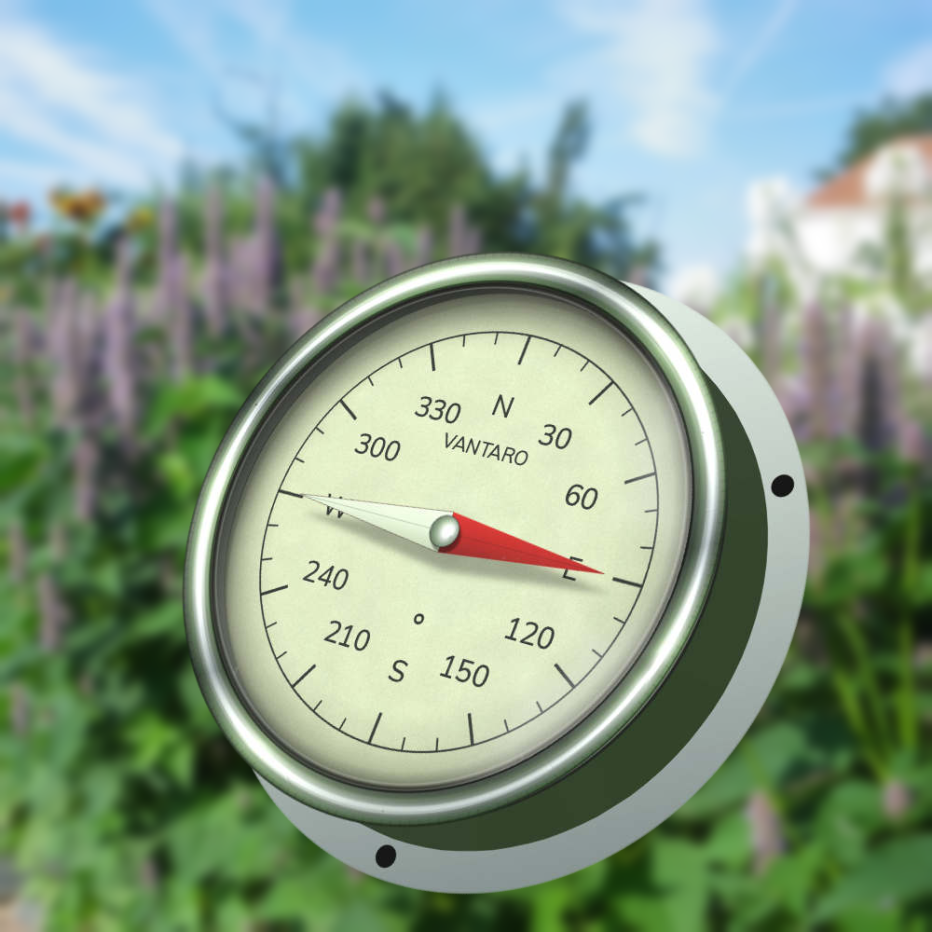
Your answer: 90 °
